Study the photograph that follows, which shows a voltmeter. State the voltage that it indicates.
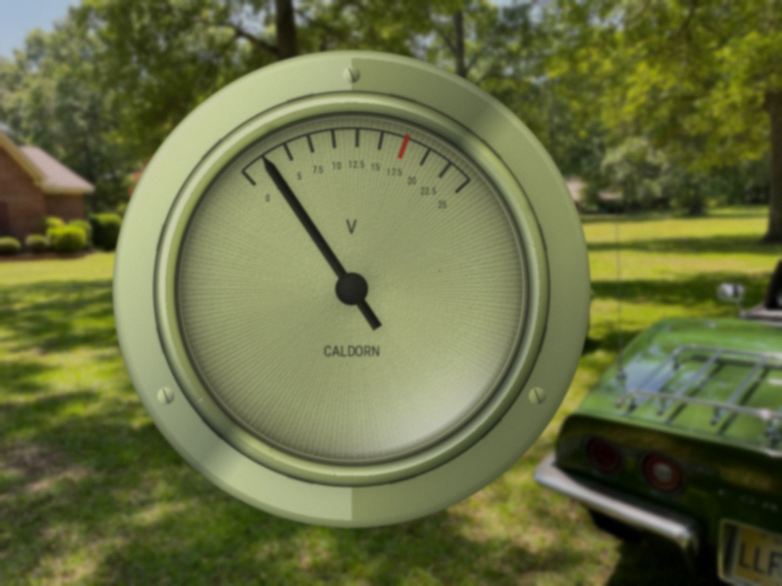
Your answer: 2.5 V
